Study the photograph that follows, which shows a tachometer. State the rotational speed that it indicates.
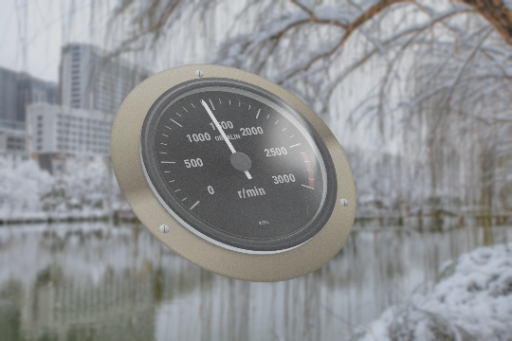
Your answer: 1400 rpm
